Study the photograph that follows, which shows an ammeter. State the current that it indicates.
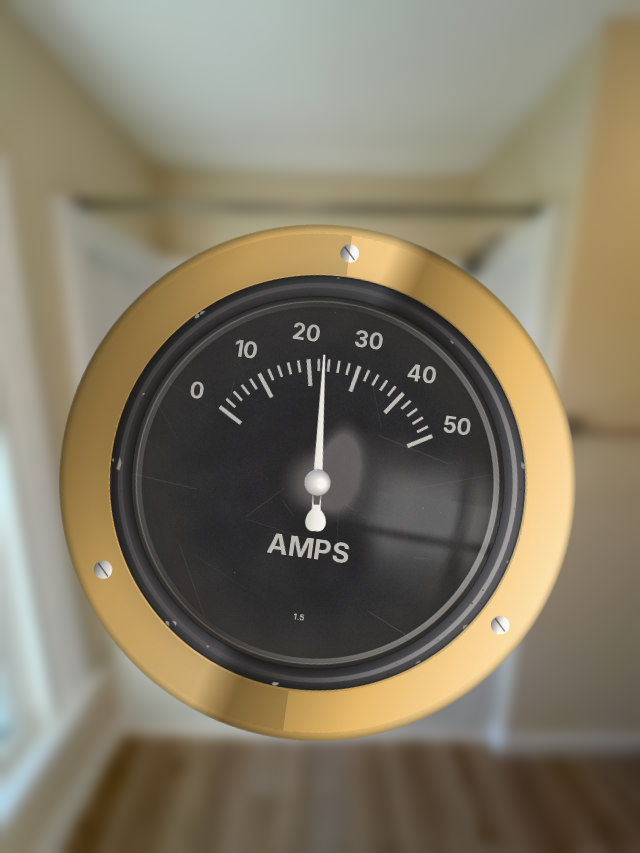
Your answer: 23 A
